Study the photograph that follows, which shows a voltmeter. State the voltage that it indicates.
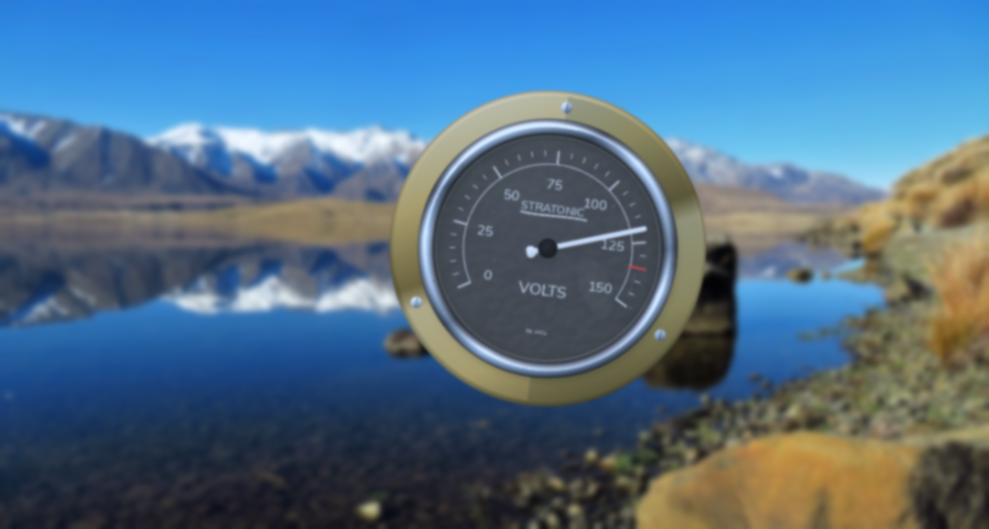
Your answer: 120 V
